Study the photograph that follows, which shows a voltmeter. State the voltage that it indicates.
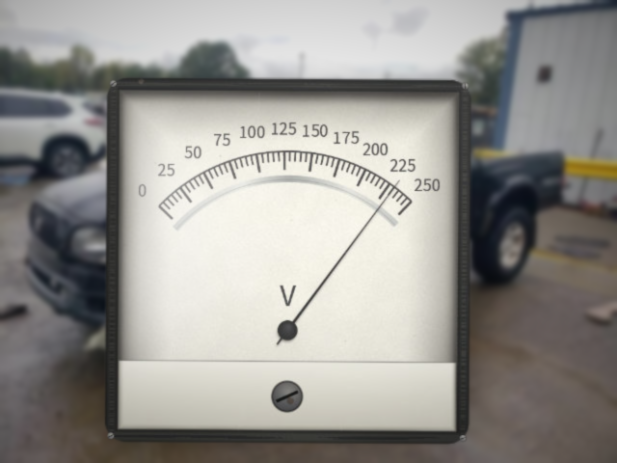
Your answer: 230 V
